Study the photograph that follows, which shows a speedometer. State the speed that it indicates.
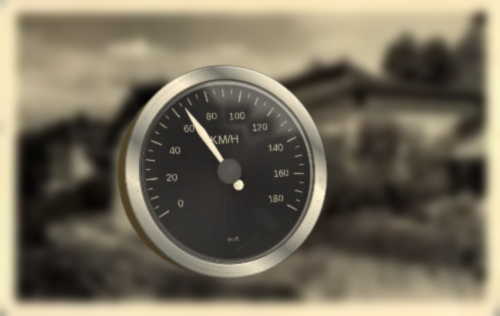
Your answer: 65 km/h
